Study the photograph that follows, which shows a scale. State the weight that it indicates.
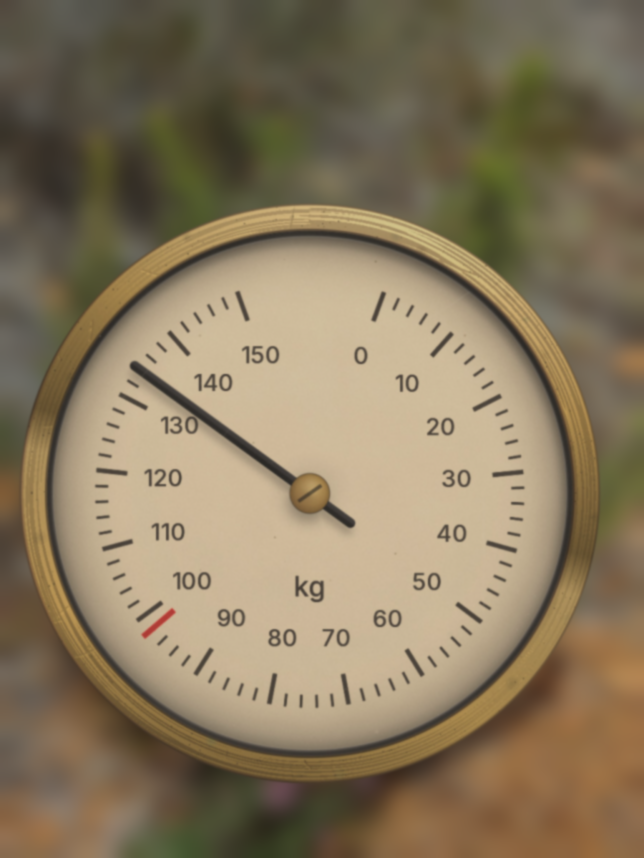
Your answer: 134 kg
